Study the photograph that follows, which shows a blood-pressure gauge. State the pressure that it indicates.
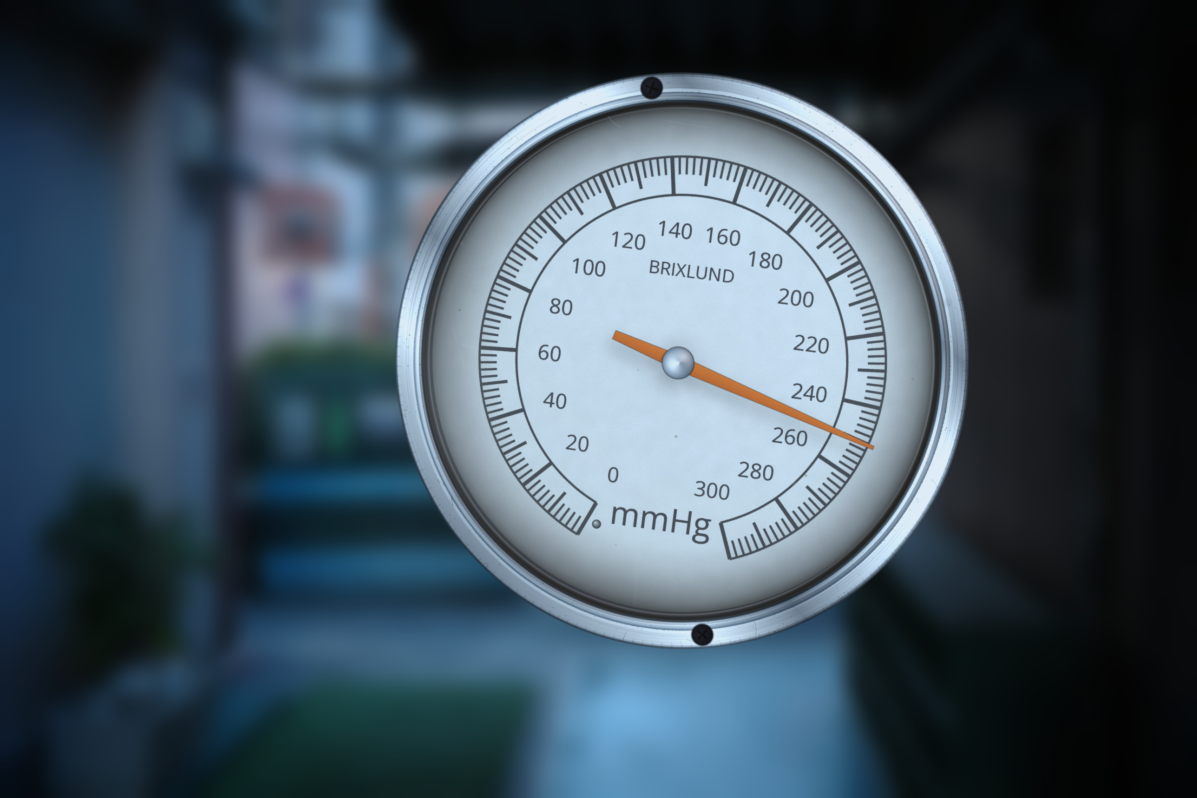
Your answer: 250 mmHg
